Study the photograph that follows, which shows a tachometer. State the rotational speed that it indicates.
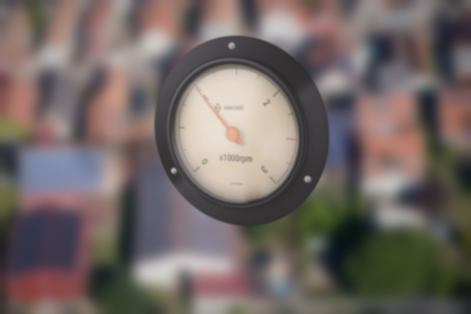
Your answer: 1000 rpm
